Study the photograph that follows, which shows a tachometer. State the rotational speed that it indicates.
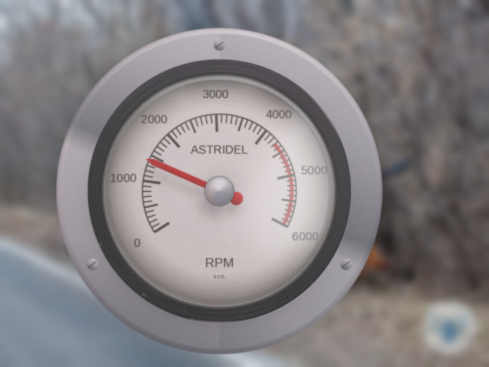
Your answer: 1400 rpm
